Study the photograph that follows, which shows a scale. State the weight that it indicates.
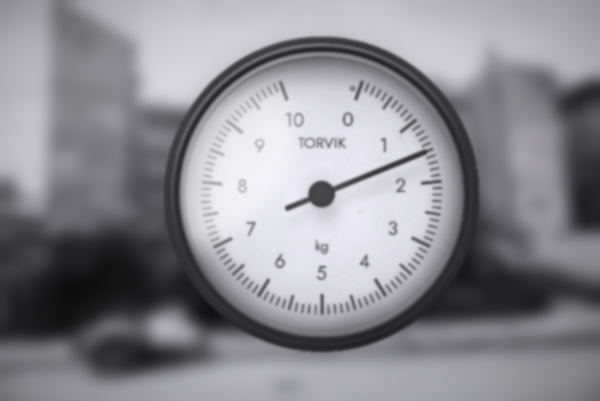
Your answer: 1.5 kg
